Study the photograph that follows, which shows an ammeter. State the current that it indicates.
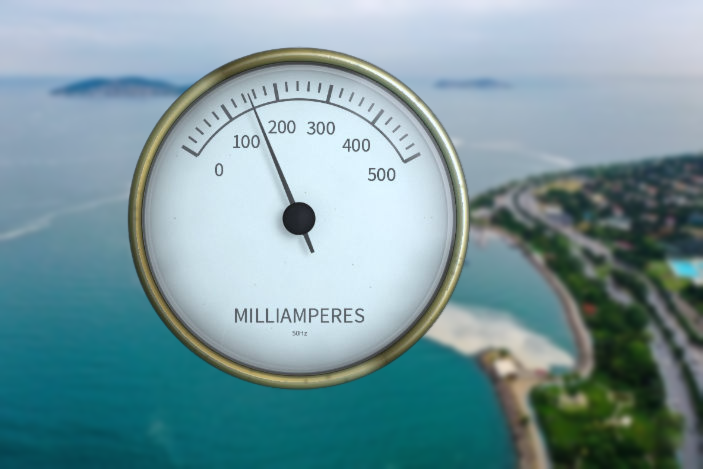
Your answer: 150 mA
